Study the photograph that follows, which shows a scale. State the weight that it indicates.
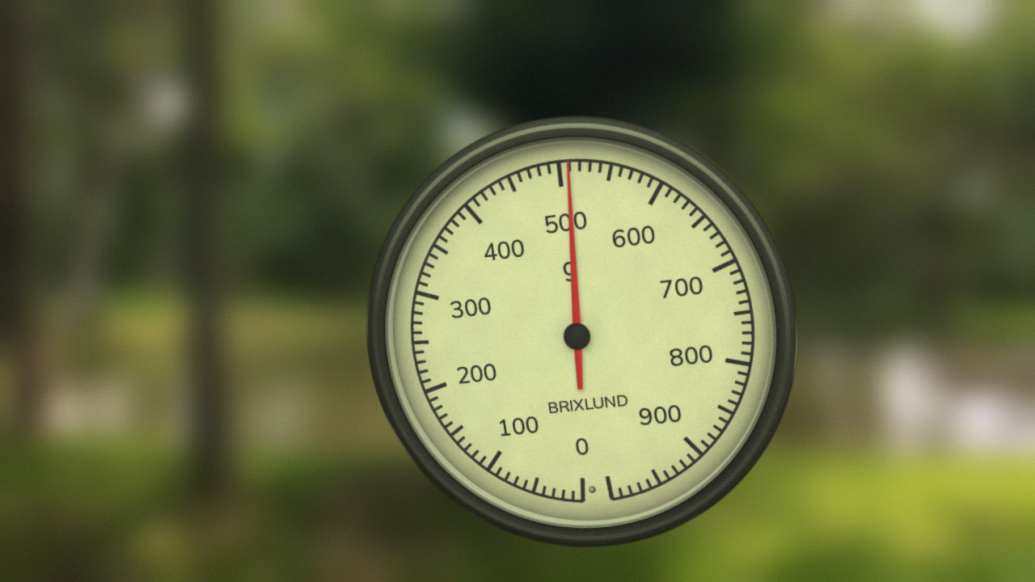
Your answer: 510 g
